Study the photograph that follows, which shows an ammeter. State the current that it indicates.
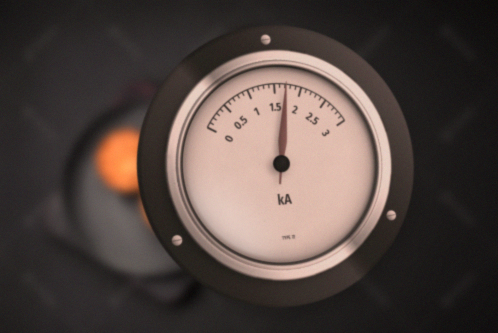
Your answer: 1.7 kA
